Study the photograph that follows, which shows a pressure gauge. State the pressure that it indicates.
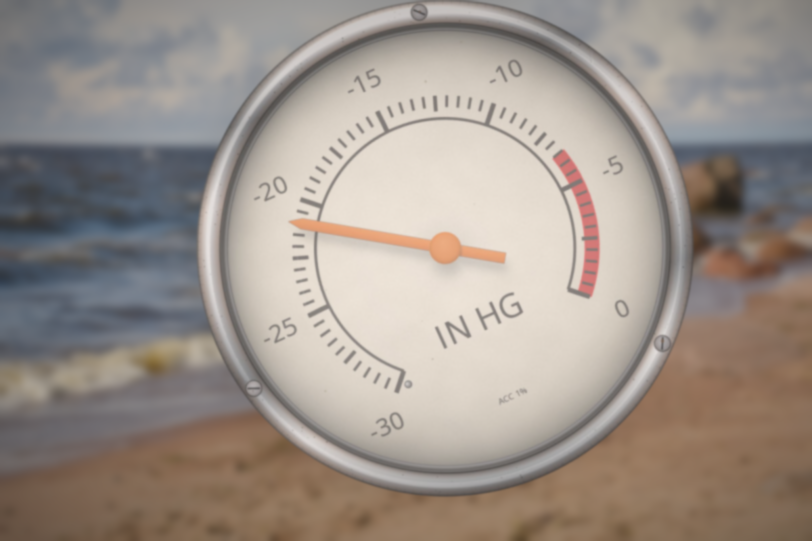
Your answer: -21 inHg
